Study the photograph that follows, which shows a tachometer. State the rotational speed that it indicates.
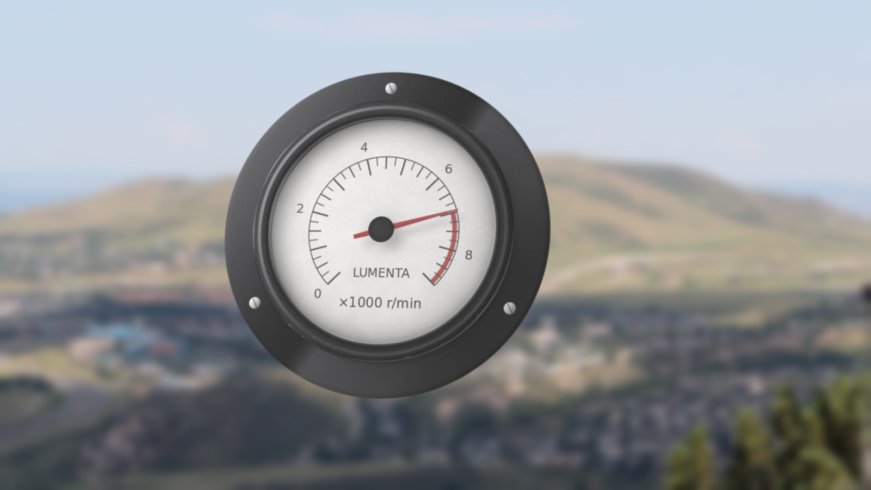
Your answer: 7000 rpm
